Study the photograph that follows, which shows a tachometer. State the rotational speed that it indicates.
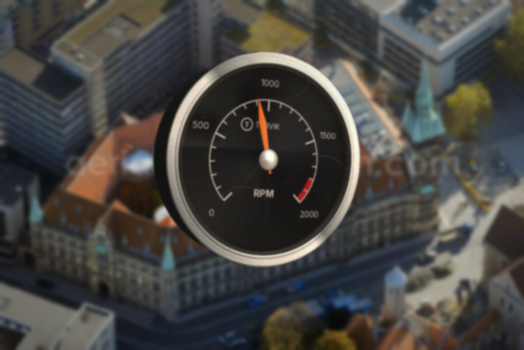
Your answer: 900 rpm
